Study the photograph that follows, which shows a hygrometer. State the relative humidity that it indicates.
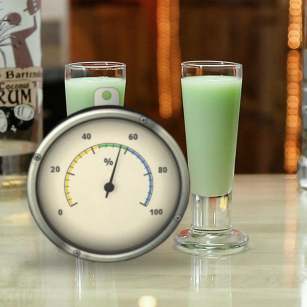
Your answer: 56 %
